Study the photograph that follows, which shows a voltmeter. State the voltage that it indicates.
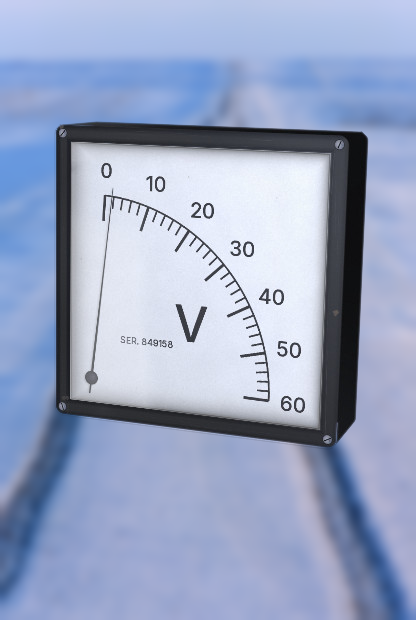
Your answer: 2 V
